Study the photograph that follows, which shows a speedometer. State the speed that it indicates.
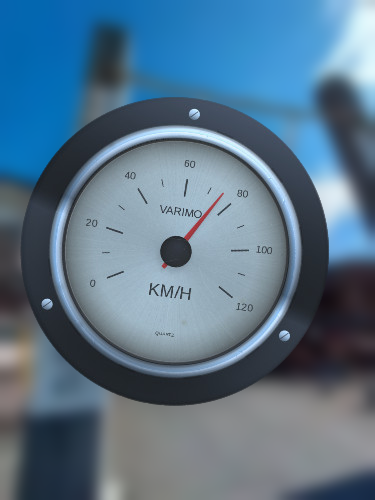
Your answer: 75 km/h
